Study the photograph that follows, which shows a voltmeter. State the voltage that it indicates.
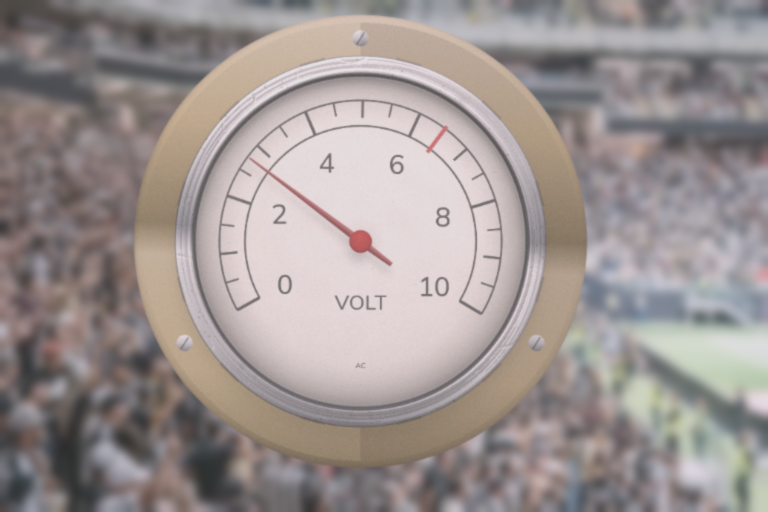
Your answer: 2.75 V
